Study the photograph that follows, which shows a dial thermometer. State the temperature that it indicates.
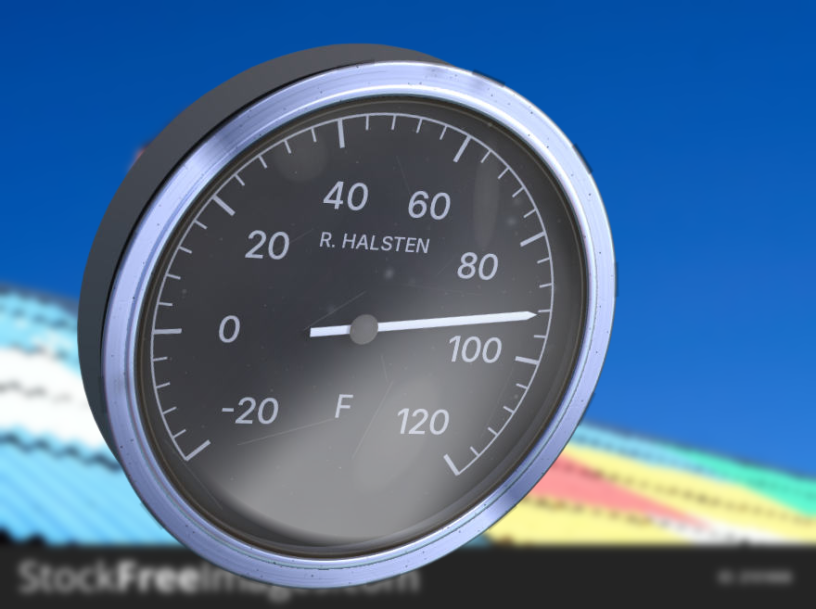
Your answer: 92 °F
